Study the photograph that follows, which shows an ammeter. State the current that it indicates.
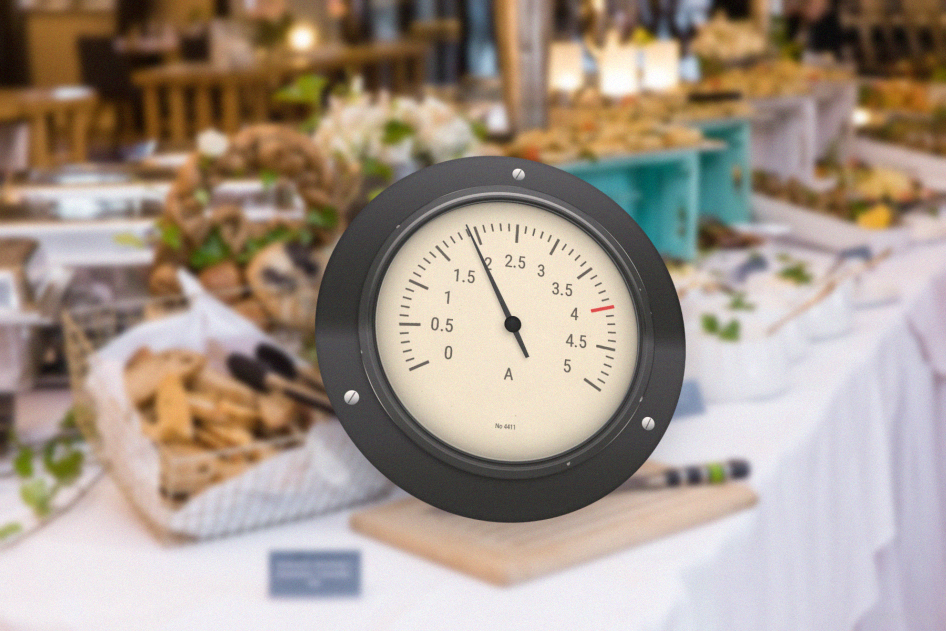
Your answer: 1.9 A
